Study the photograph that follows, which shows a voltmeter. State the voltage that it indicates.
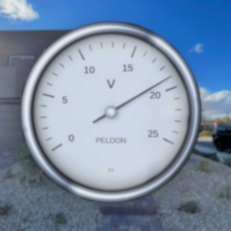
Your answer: 19 V
